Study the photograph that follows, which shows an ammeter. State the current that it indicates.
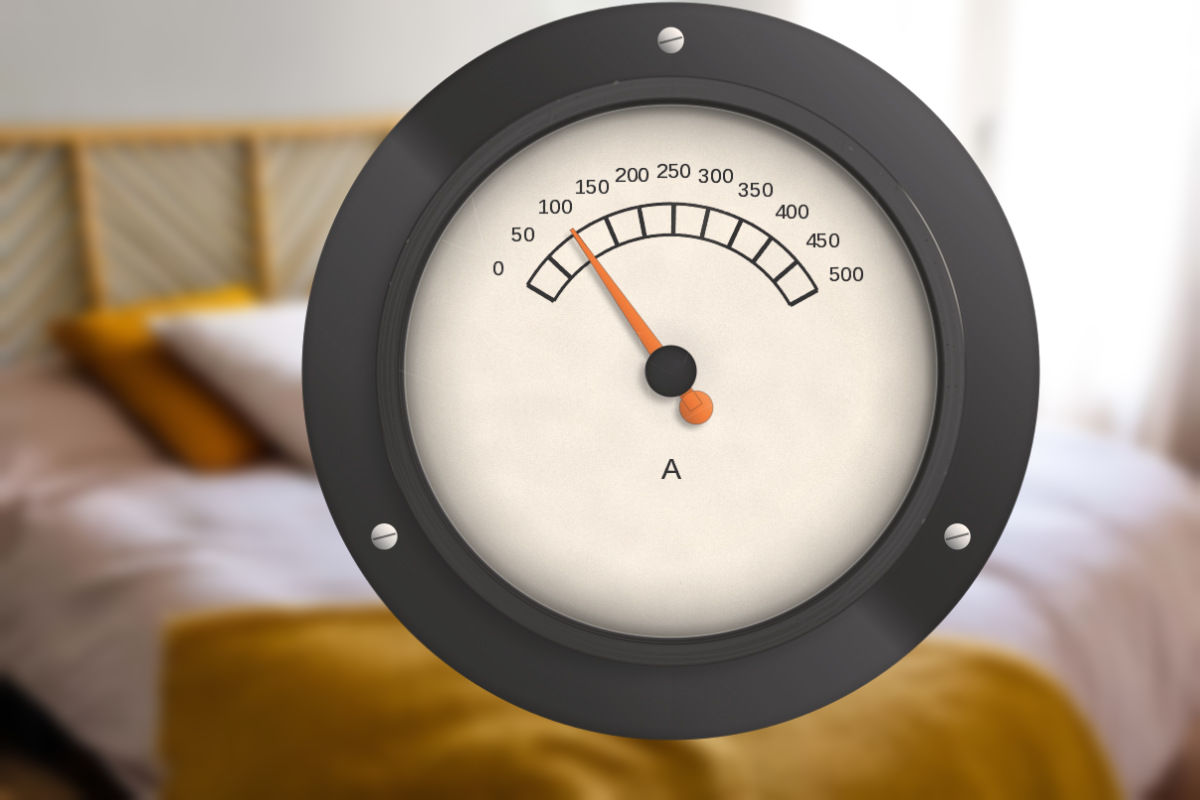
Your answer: 100 A
